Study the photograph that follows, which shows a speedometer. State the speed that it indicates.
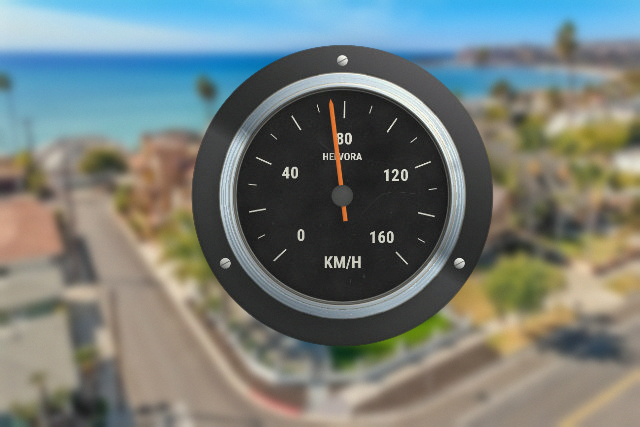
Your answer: 75 km/h
